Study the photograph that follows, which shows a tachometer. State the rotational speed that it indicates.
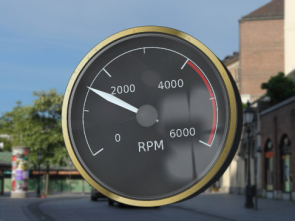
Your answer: 1500 rpm
